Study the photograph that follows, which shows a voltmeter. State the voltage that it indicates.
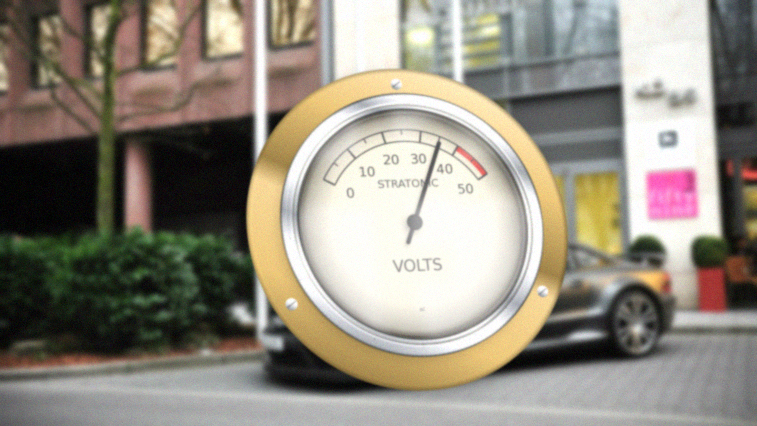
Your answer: 35 V
